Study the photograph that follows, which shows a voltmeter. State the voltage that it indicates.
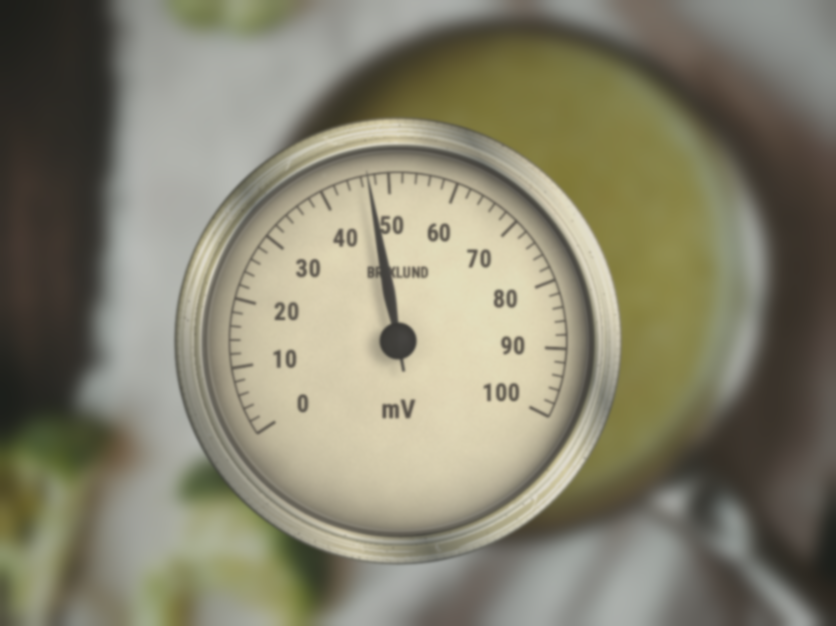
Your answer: 47 mV
